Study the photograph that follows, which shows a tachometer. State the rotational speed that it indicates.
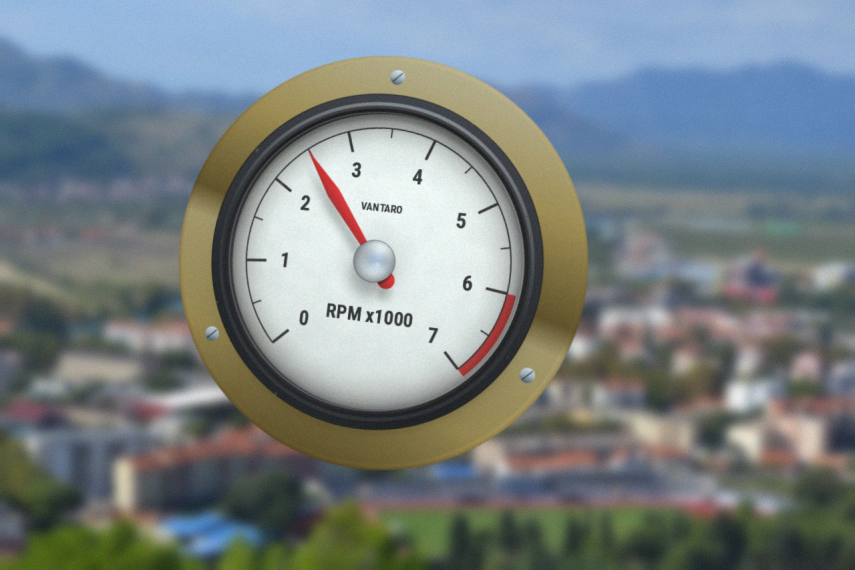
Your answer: 2500 rpm
